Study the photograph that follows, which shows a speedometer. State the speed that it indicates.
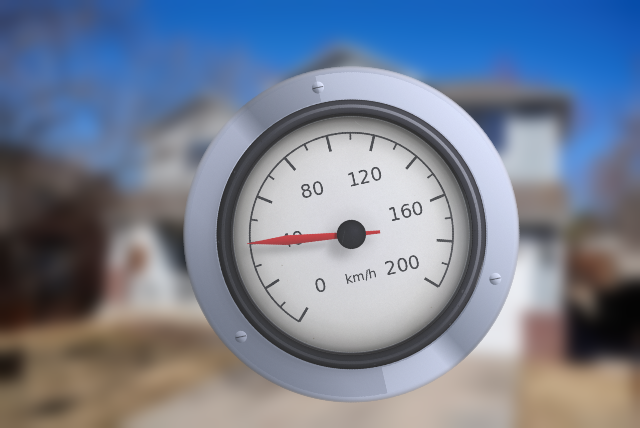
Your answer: 40 km/h
